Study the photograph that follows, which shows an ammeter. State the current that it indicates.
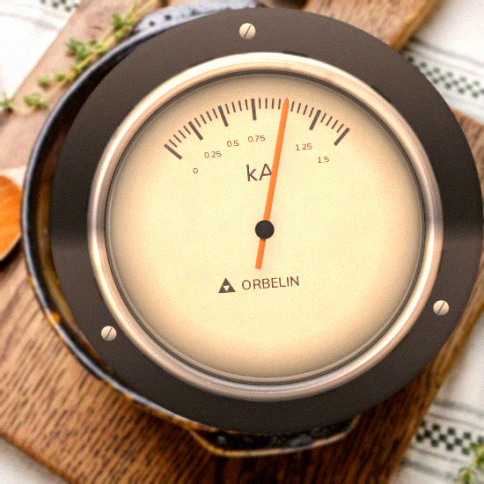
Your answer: 1 kA
